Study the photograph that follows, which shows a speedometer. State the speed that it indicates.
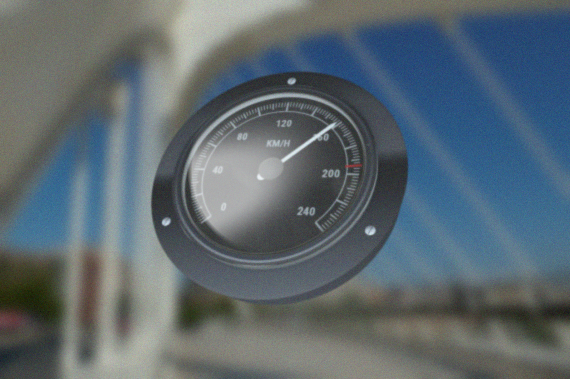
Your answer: 160 km/h
